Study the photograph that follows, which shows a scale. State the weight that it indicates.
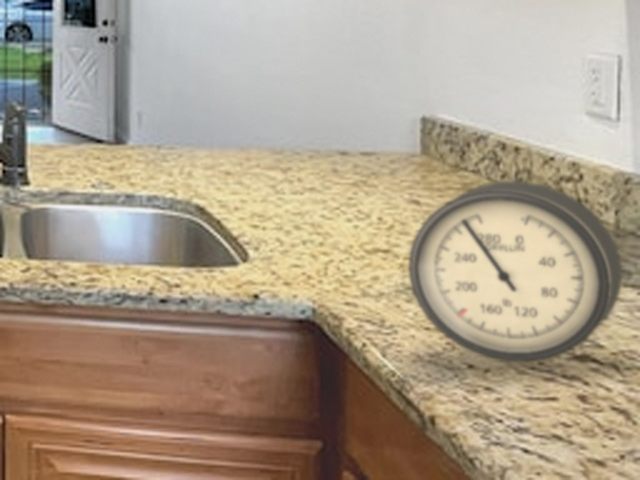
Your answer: 270 lb
